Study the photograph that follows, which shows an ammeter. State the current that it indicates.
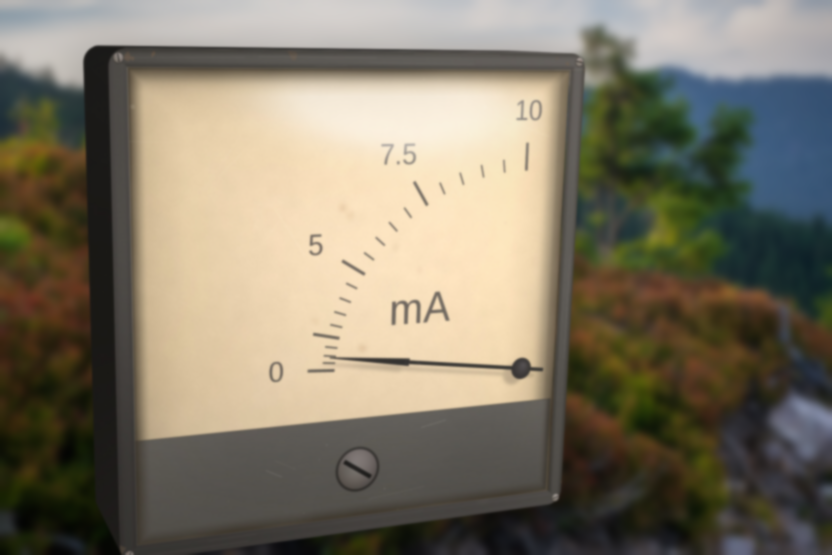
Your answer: 1.5 mA
